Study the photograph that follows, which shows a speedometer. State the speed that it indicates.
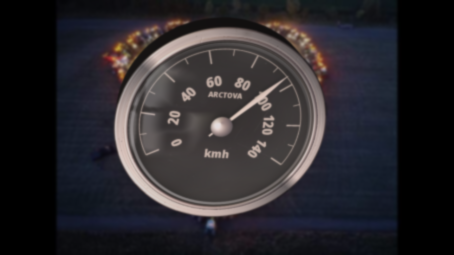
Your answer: 95 km/h
